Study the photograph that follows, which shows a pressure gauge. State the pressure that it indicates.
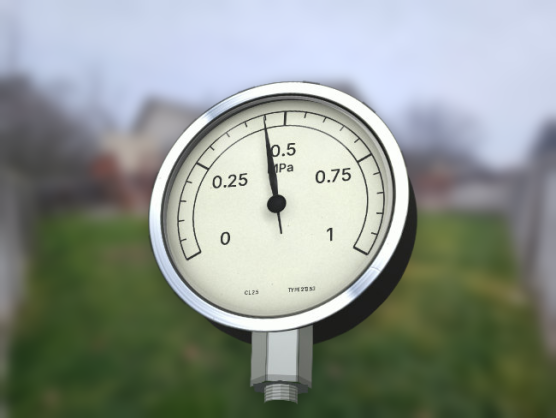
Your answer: 0.45 MPa
